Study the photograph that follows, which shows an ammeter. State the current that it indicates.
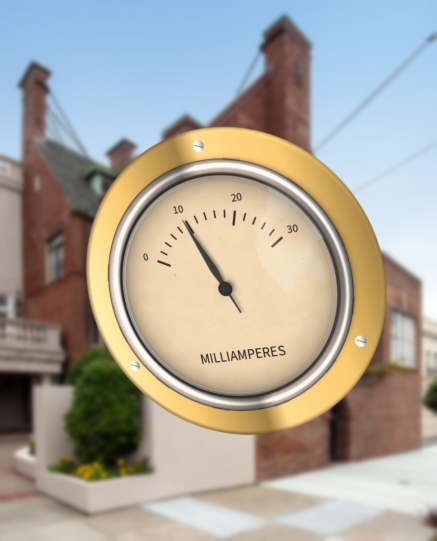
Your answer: 10 mA
